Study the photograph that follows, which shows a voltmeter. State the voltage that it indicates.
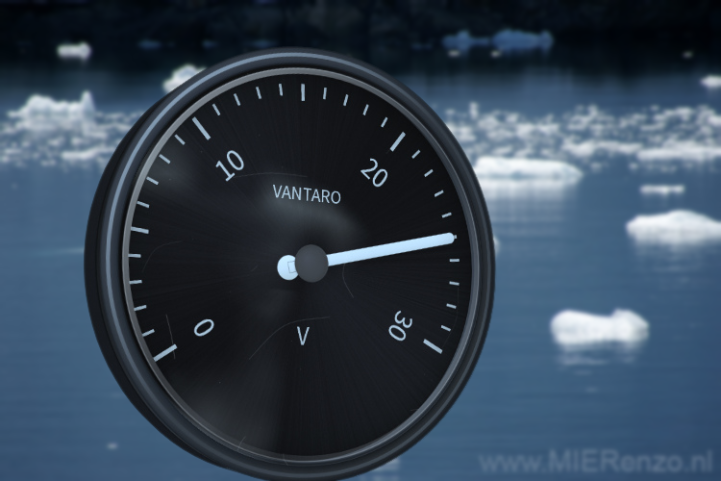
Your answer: 25 V
